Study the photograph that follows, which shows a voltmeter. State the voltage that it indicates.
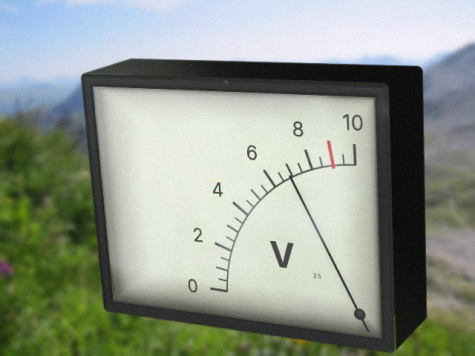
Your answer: 7 V
